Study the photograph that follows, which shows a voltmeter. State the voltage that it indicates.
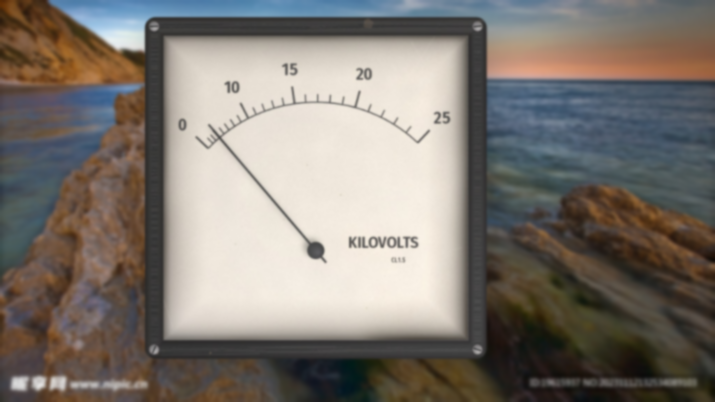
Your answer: 5 kV
